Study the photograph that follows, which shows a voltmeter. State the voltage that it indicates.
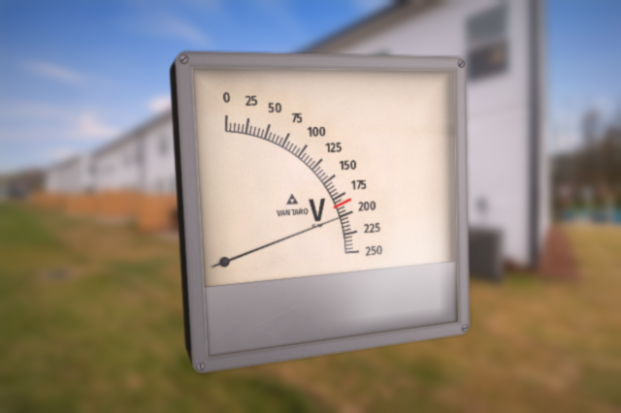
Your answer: 200 V
